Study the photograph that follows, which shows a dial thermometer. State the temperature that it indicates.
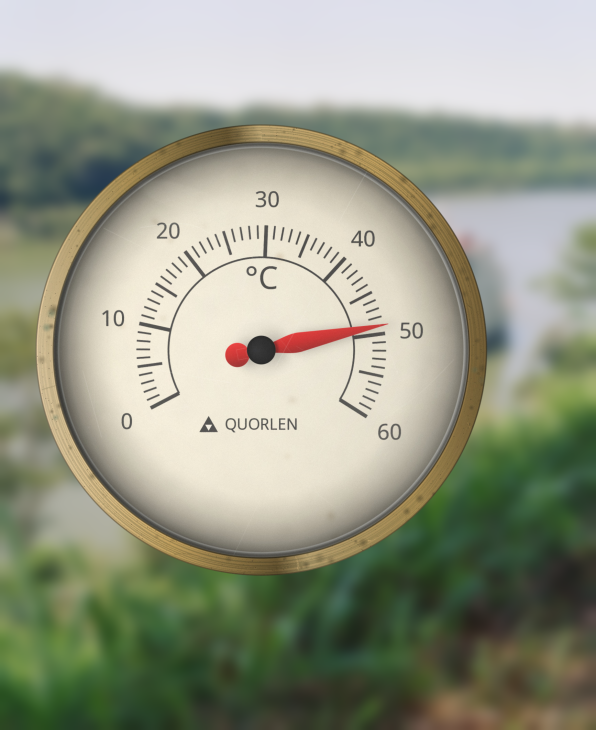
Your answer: 49 °C
